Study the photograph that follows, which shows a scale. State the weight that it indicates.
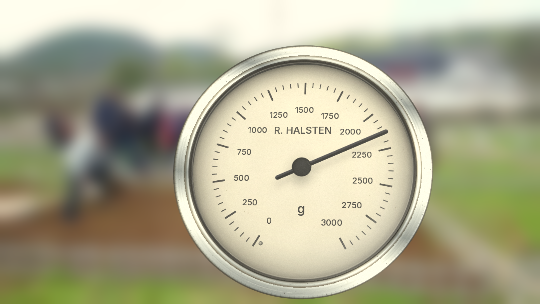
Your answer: 2150 g
